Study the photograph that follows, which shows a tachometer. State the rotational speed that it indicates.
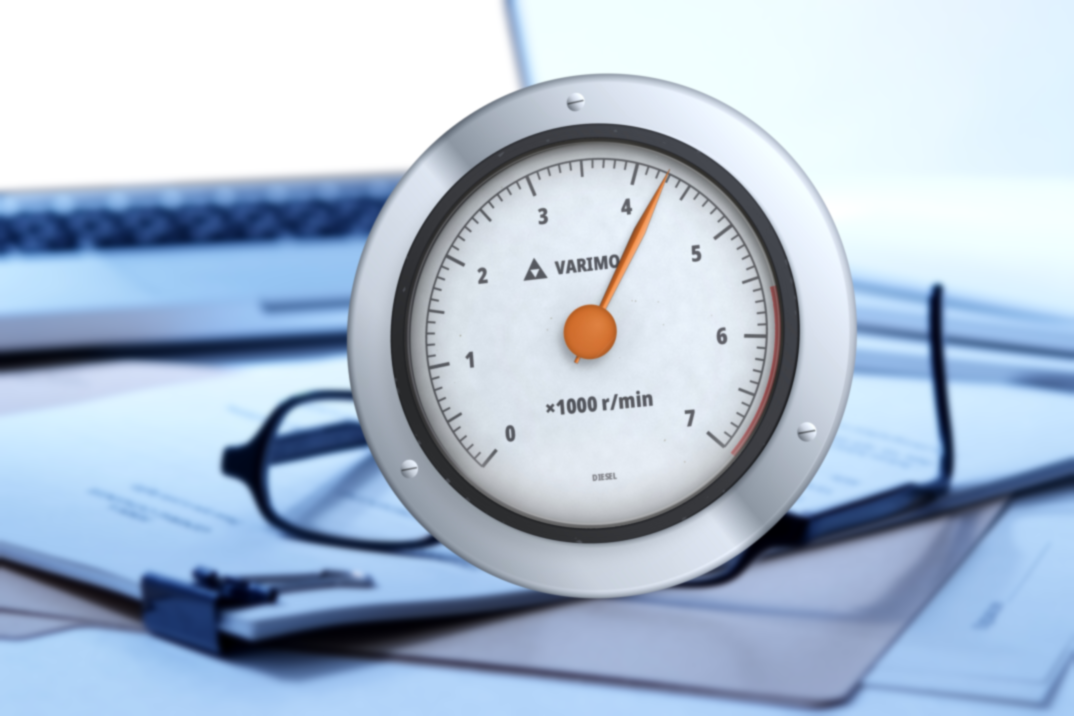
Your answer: 4300 rpm
